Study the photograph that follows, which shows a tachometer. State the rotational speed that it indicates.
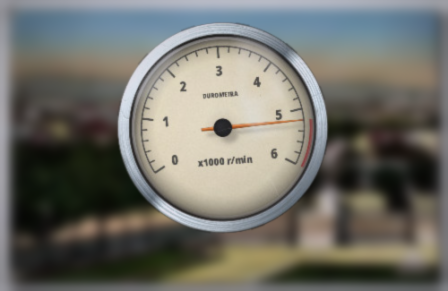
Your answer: 5200 rpm
